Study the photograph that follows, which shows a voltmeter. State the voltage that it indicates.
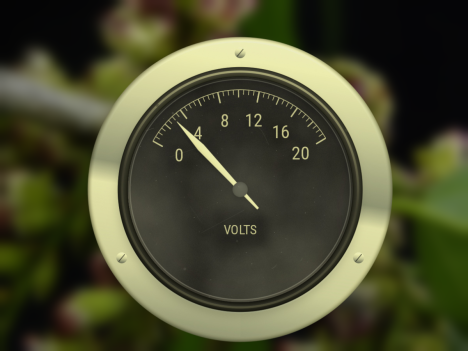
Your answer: 3 V
